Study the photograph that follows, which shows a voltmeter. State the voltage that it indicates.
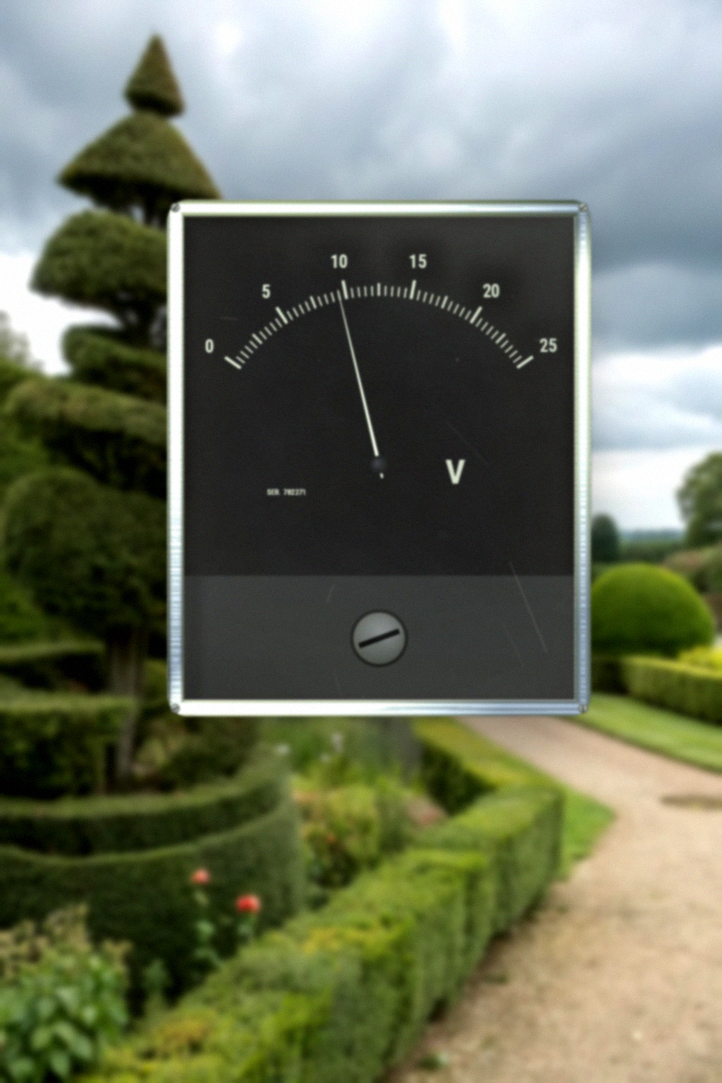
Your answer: 9.5 V
